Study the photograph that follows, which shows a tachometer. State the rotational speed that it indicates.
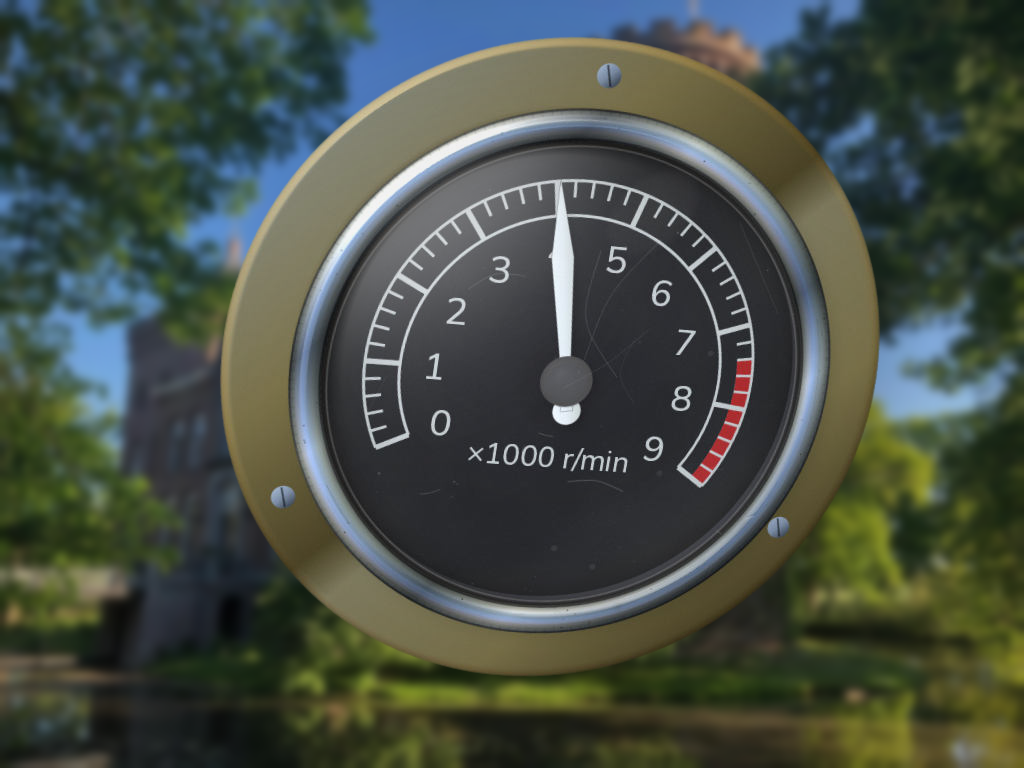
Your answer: 4000 rpm
